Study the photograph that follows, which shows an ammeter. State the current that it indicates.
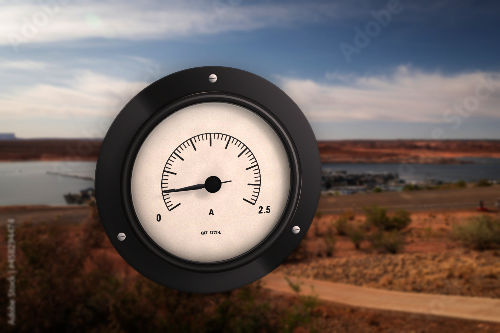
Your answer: 0.25 A
